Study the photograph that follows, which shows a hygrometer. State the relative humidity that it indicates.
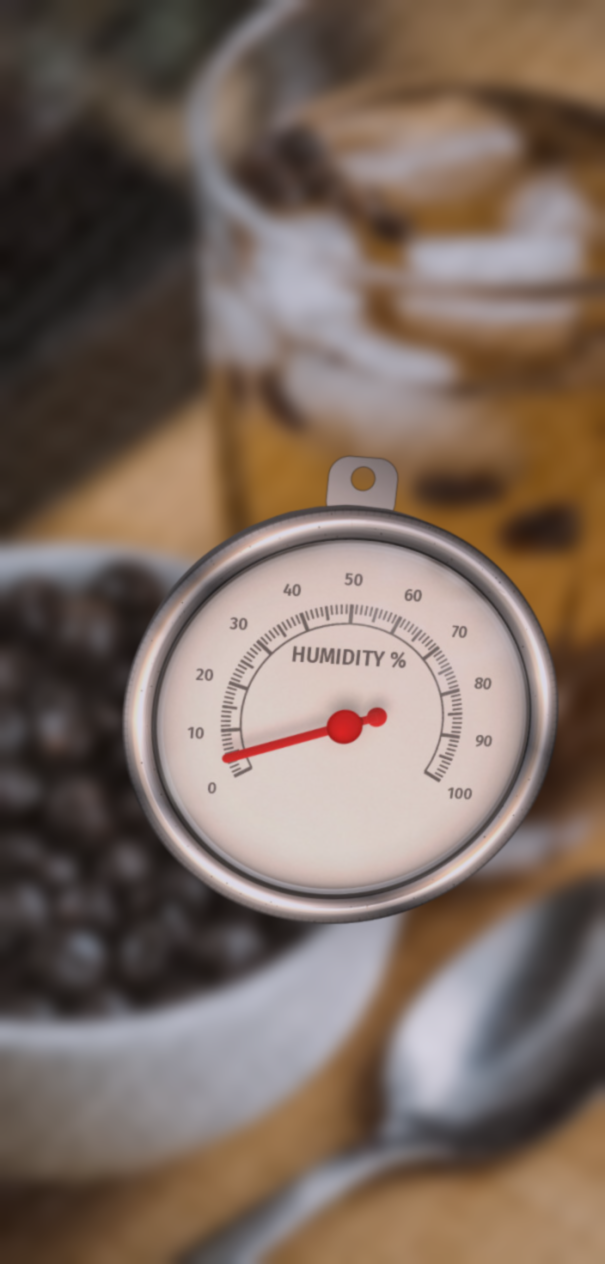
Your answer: 5 %
